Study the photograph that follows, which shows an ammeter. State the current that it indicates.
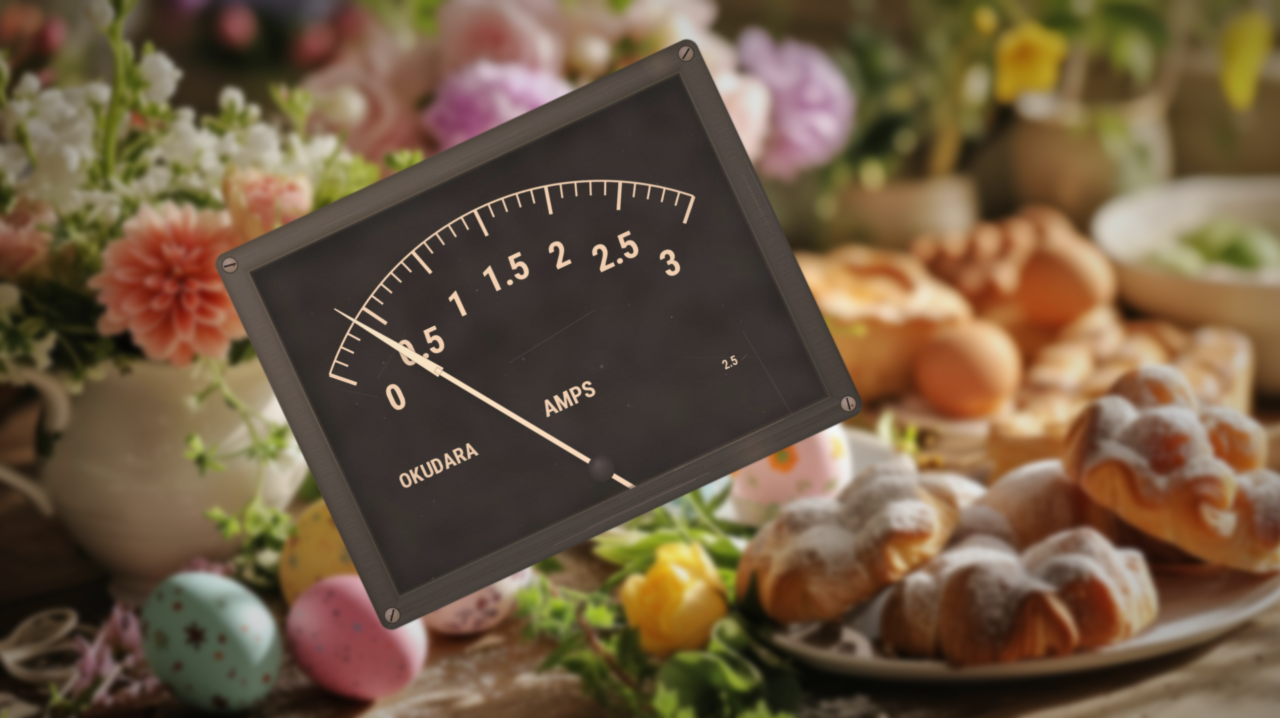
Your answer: 0.4 A
